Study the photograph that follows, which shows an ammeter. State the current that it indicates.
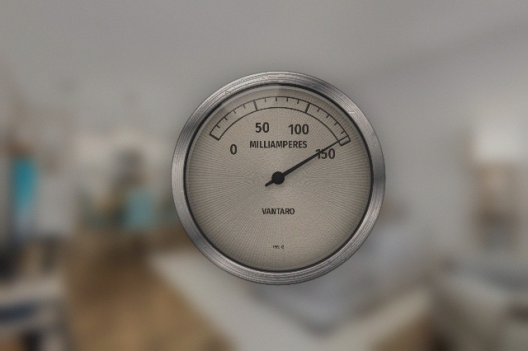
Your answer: 145 mA
